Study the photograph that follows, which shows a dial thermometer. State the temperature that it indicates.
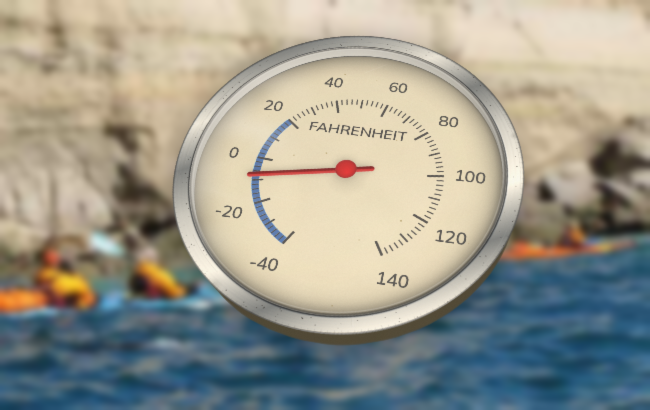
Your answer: -10 °F
